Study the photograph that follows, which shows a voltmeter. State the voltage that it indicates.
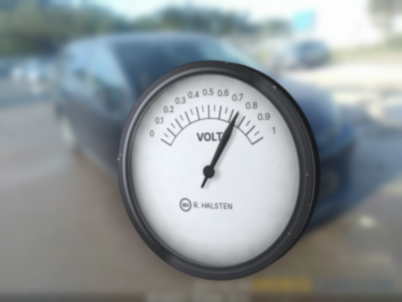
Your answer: 0.75 V
